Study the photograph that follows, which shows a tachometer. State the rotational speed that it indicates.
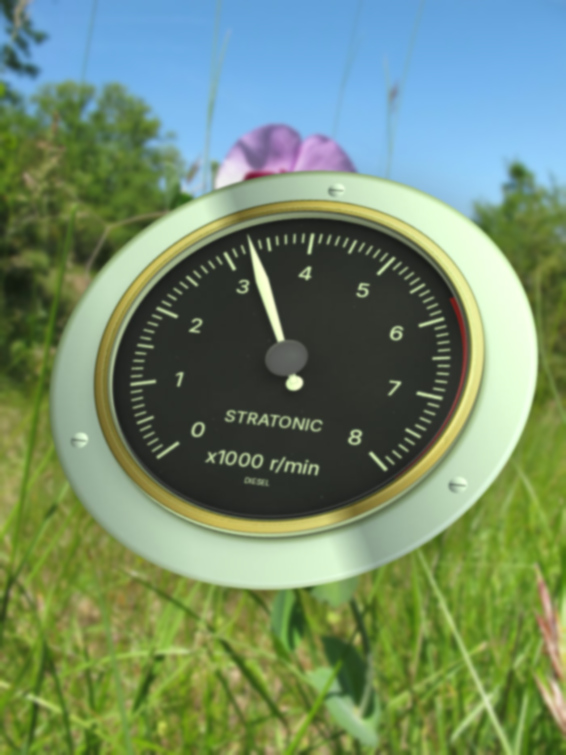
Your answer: 3300 rpm
